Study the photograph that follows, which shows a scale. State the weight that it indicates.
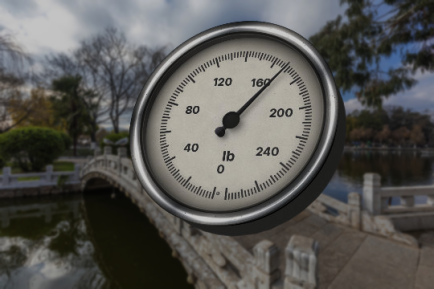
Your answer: 170 lb
